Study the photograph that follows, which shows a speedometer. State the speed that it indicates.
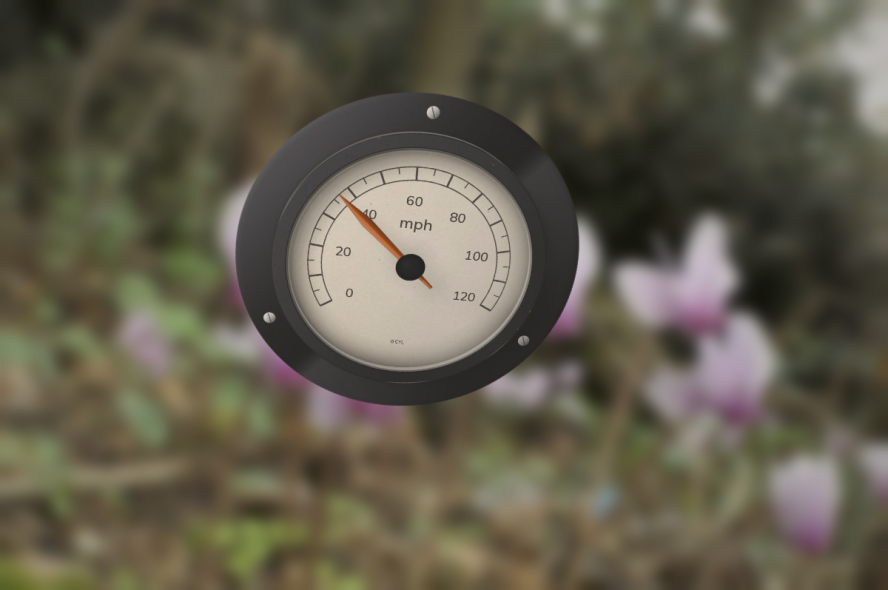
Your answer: 37.5 mph
